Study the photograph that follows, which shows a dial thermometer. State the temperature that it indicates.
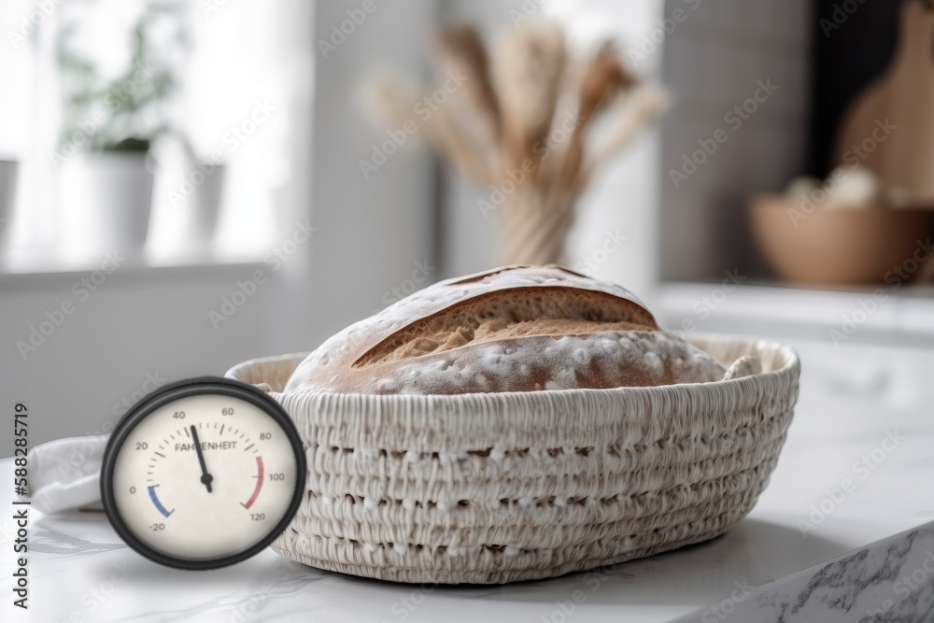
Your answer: 44 °F
